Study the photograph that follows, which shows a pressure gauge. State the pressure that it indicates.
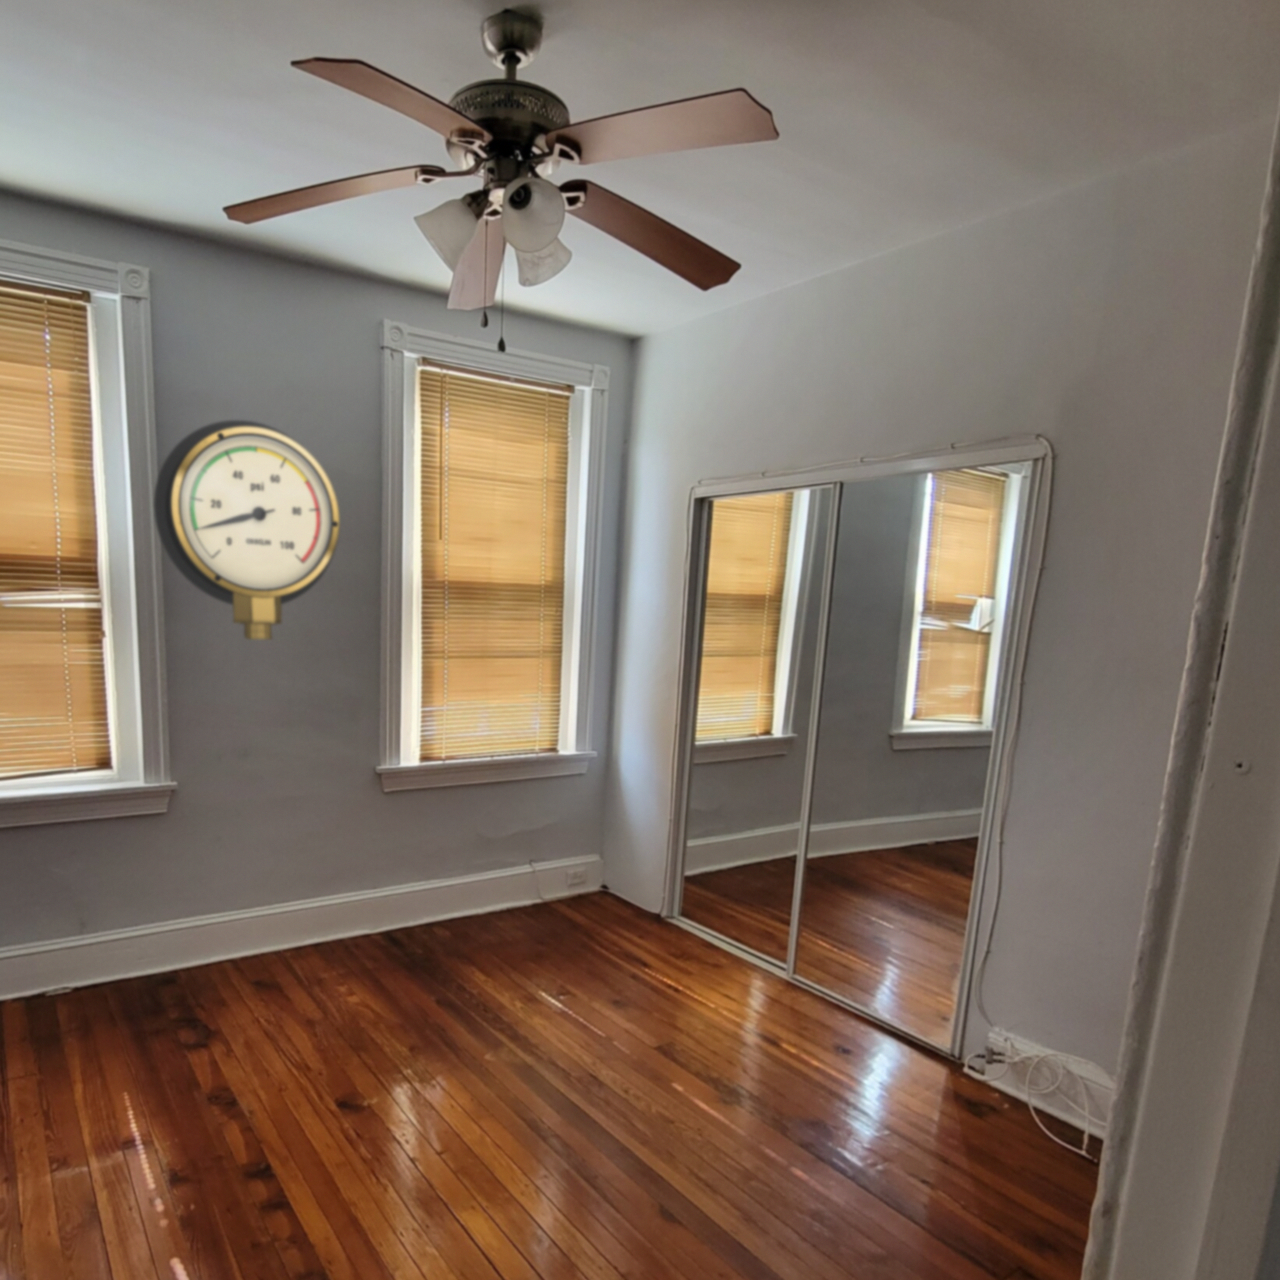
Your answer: 10 psi
